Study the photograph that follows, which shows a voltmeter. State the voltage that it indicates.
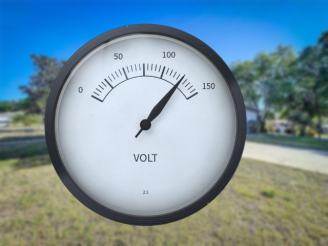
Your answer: 125 V
